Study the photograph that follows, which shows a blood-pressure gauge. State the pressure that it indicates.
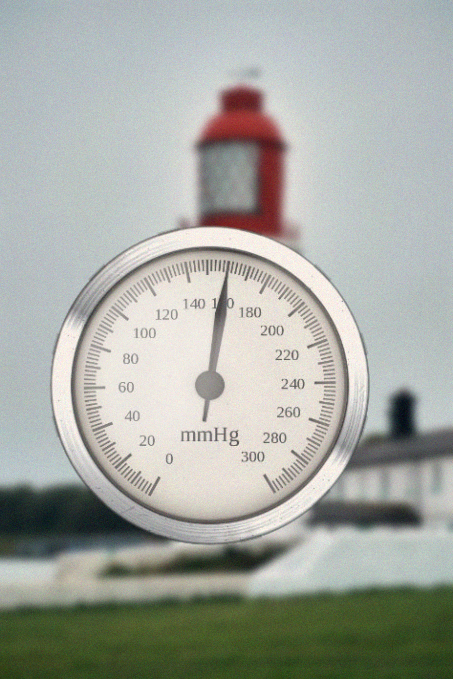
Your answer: 160 mmHg
